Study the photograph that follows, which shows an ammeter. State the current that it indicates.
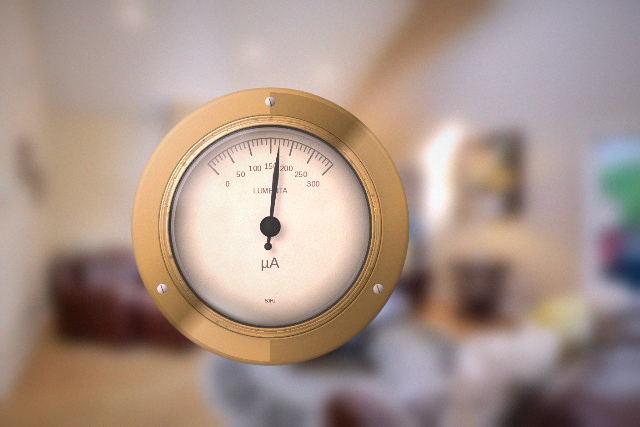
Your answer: 170 µA
